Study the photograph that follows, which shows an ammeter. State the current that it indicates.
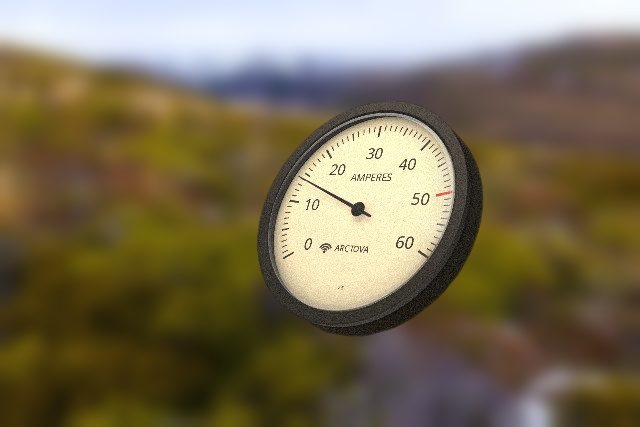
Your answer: 14 A
